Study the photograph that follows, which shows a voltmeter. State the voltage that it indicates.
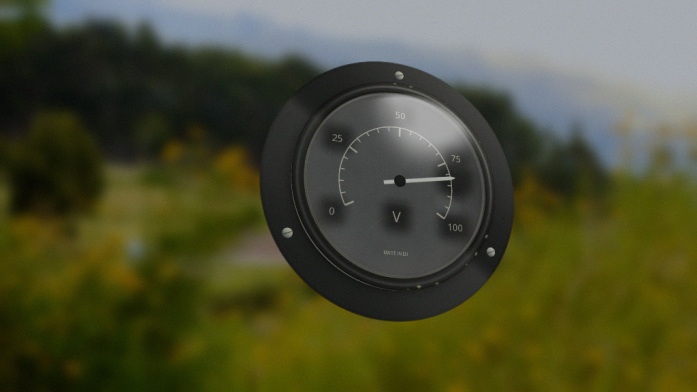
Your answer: 82.5 V
